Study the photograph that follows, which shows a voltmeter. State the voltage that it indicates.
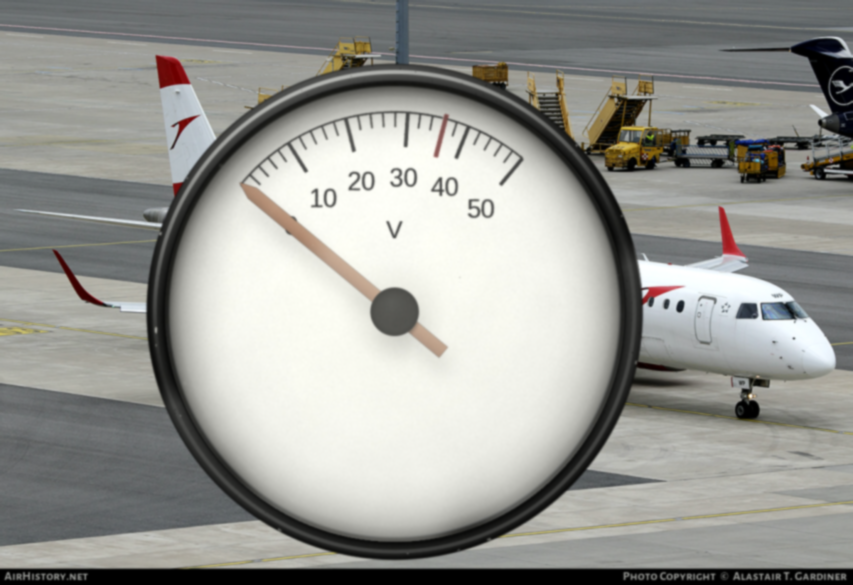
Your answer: 0 V
